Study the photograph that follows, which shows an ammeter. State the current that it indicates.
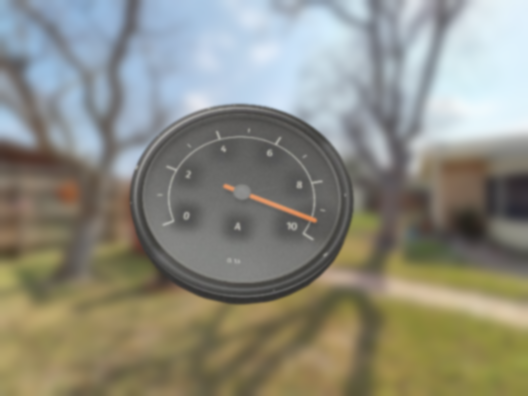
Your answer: 9.5 A
